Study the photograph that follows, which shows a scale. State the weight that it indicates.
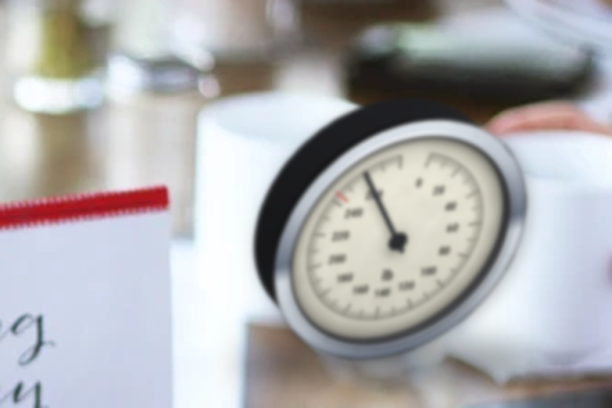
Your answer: 260 lb
